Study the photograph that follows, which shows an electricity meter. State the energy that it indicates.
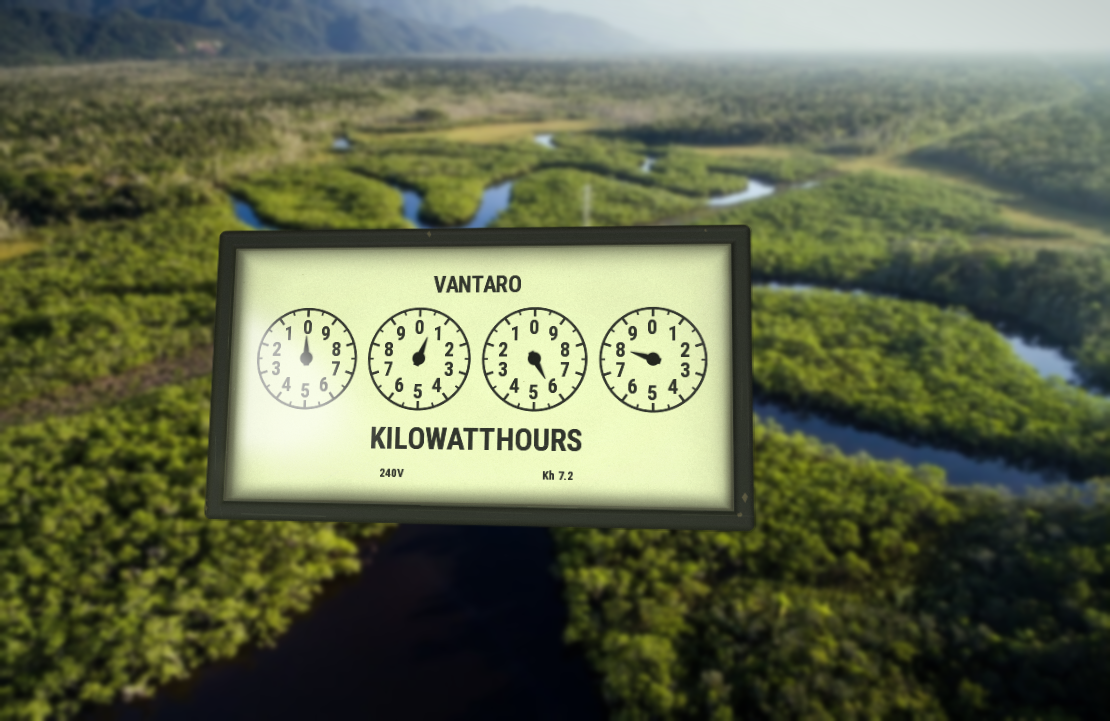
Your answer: 58 kWh
